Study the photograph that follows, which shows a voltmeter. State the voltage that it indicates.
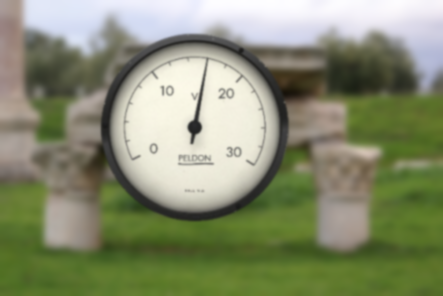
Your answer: 16 V
